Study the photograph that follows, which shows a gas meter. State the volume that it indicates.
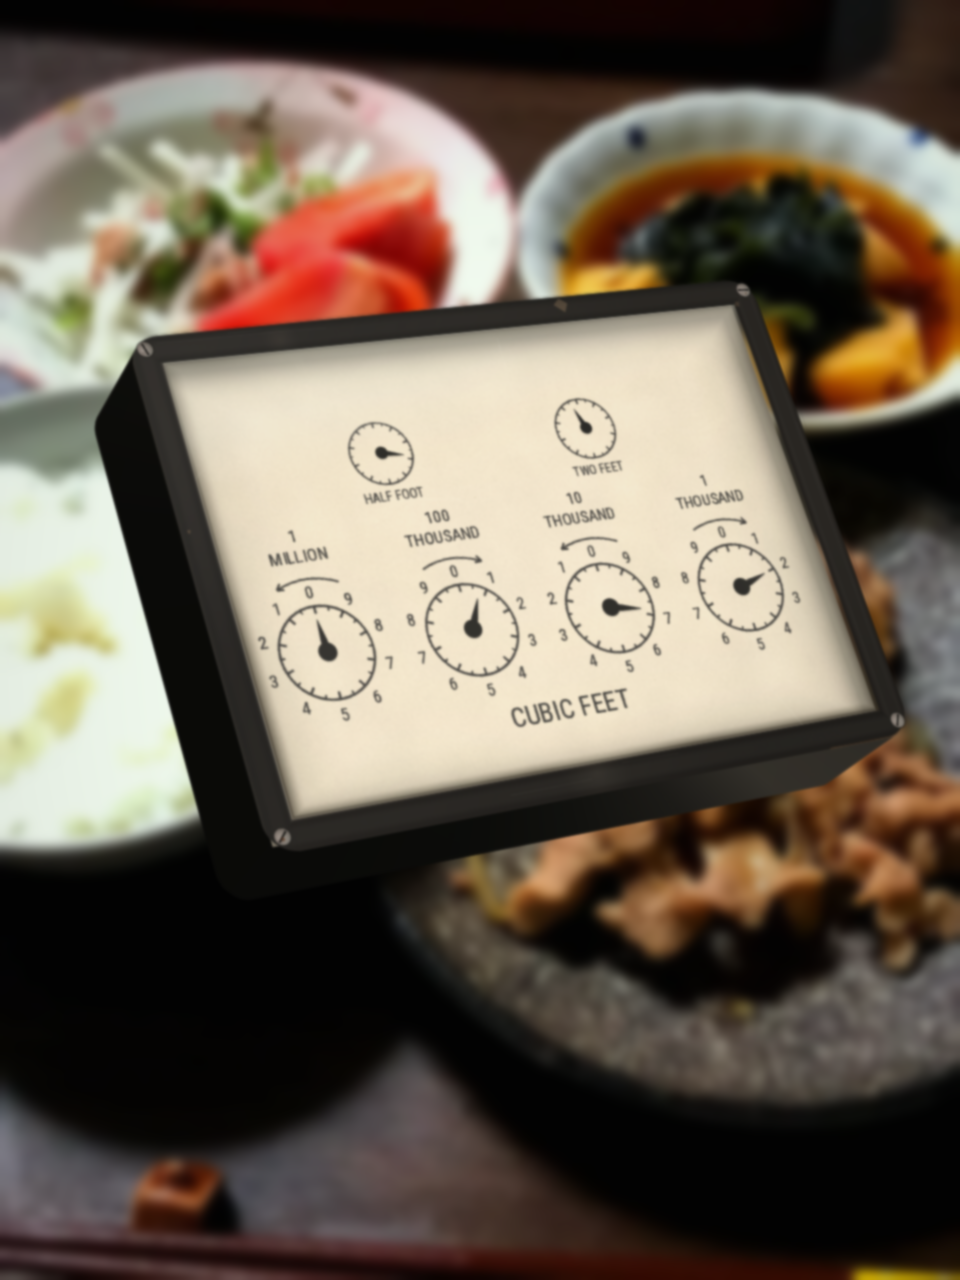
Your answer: 7200 ft³
